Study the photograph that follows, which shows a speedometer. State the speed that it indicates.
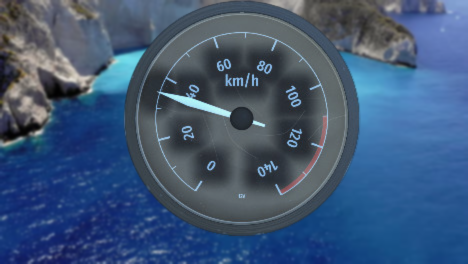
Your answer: 35 km/h
